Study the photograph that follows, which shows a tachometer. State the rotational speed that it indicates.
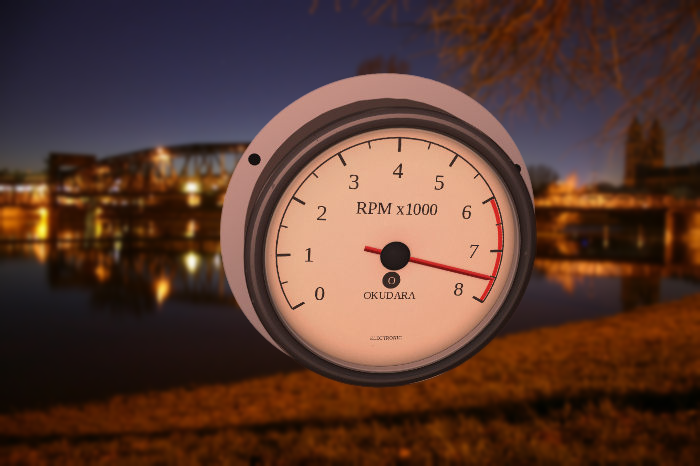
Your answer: 7500 rpm
